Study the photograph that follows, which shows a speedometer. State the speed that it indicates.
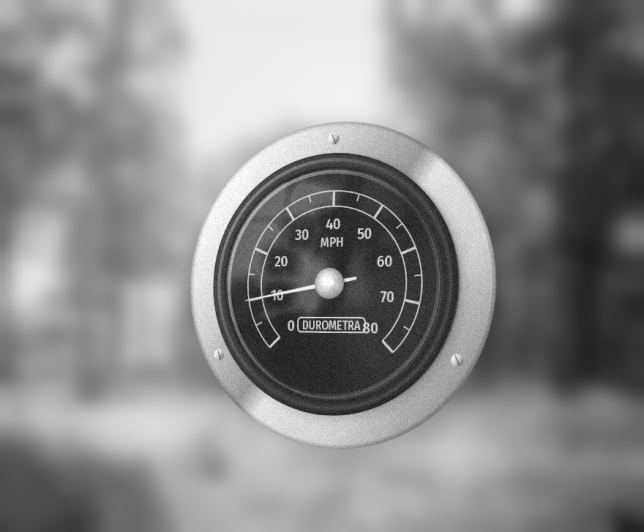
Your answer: 10 mph
